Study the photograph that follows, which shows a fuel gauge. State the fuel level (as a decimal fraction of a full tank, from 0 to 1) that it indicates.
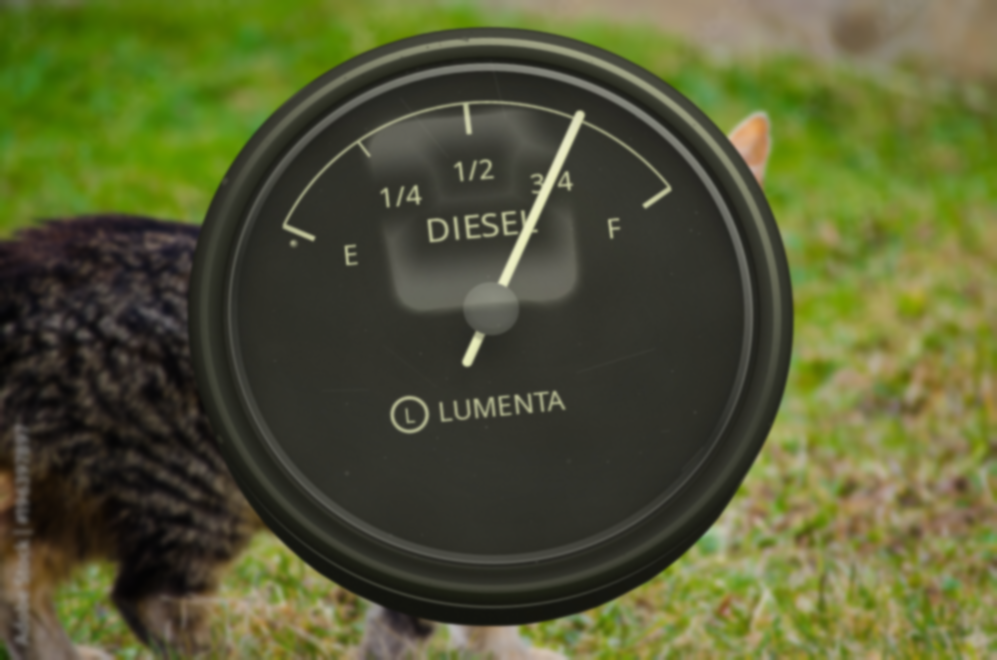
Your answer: 0.75
